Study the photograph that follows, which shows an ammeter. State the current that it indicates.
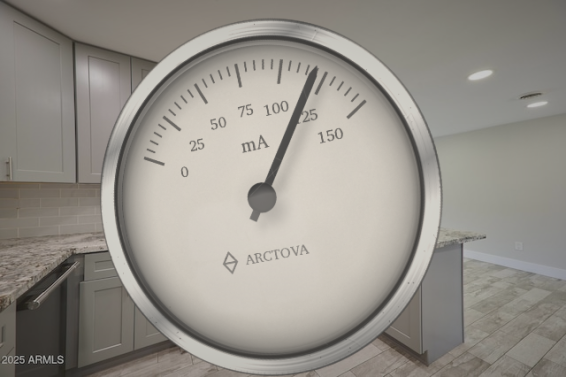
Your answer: 120 mA
